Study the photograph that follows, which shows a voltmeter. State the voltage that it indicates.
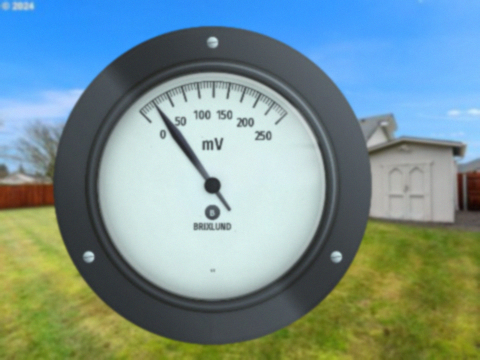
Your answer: 25 mV
